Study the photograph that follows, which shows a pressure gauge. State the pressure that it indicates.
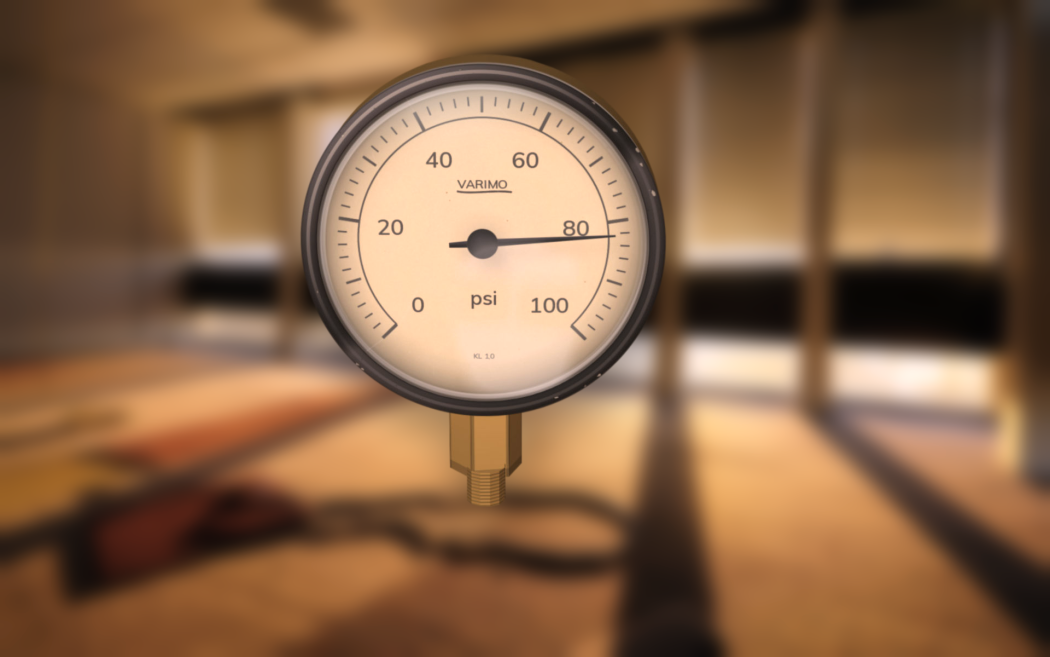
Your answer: 82 psi
